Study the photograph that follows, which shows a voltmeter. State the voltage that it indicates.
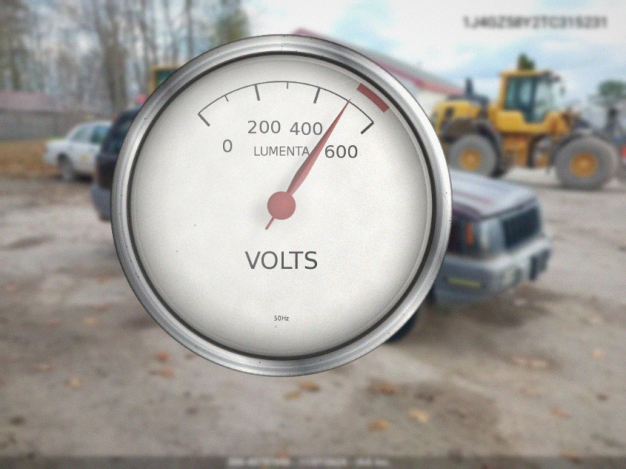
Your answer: 500 V
